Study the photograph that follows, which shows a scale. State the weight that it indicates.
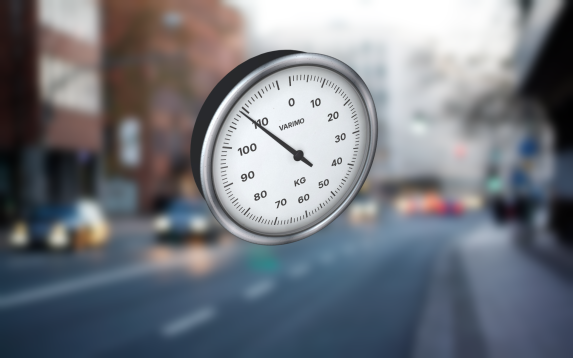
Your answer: 109 kg
